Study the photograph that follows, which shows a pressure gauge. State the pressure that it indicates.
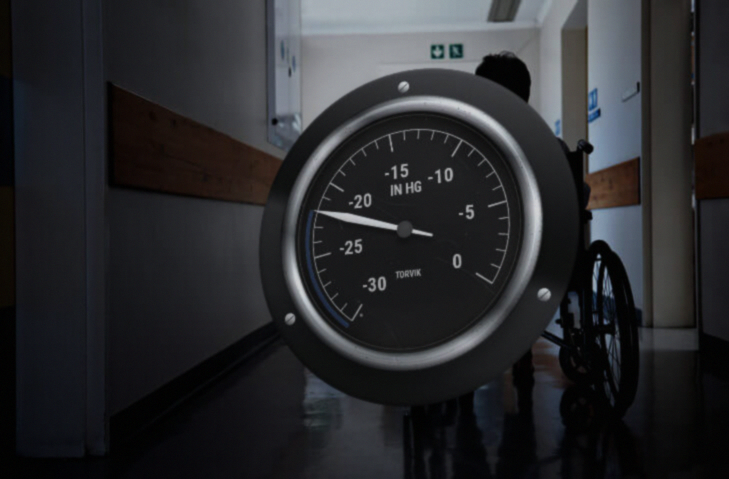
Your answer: -22 inHg
